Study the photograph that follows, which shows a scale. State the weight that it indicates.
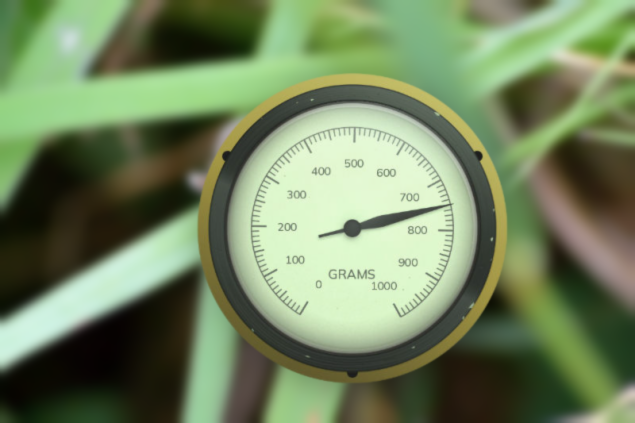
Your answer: 750 g
